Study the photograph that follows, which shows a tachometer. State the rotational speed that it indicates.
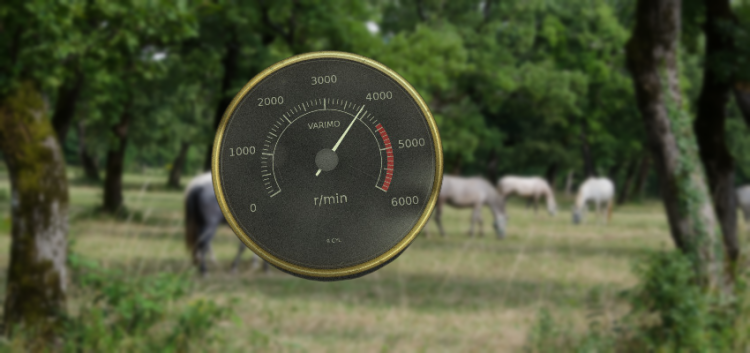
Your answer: 3900 rpm
